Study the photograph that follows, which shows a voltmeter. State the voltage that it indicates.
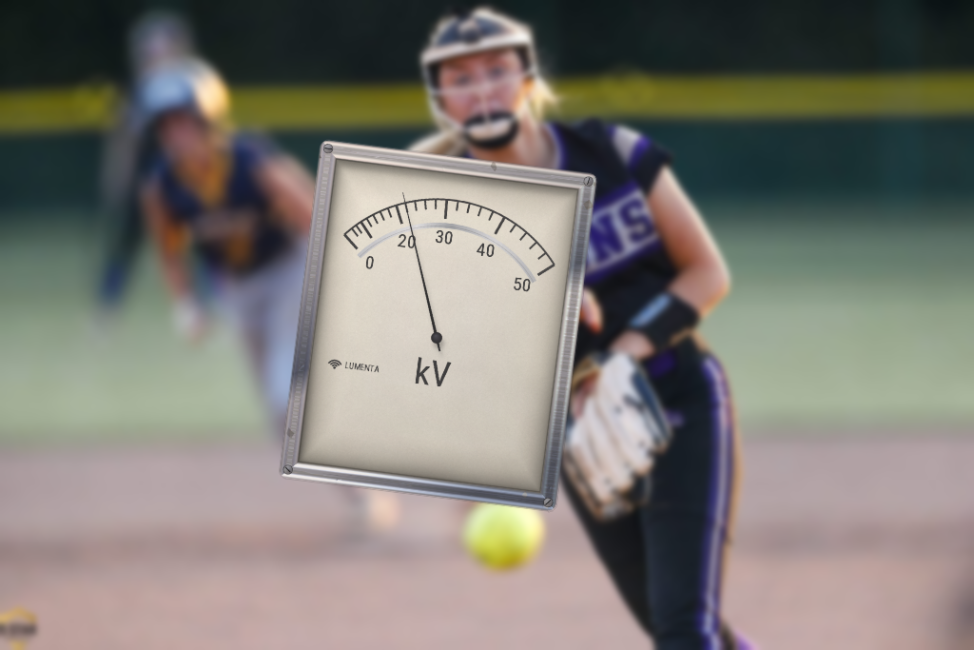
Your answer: 22 kV
